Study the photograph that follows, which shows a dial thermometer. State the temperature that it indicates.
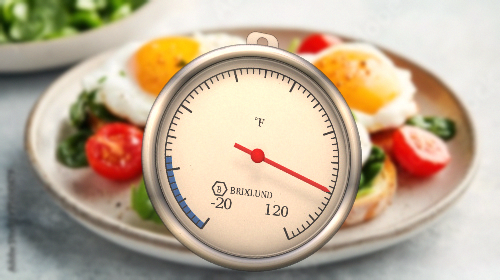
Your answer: 100 °F
